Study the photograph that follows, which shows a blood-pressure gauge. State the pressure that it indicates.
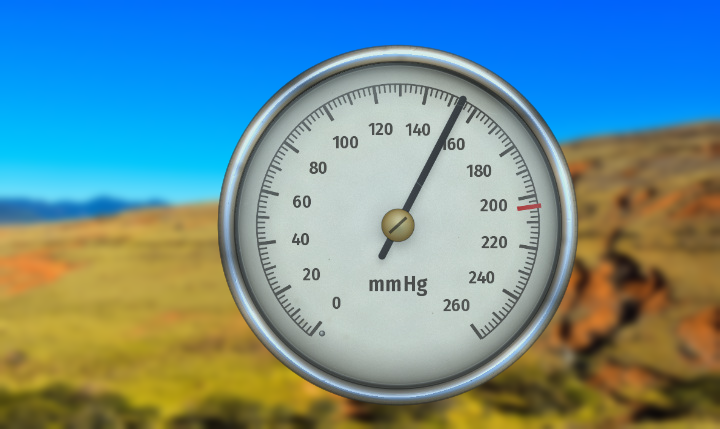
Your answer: 154 mmHg
